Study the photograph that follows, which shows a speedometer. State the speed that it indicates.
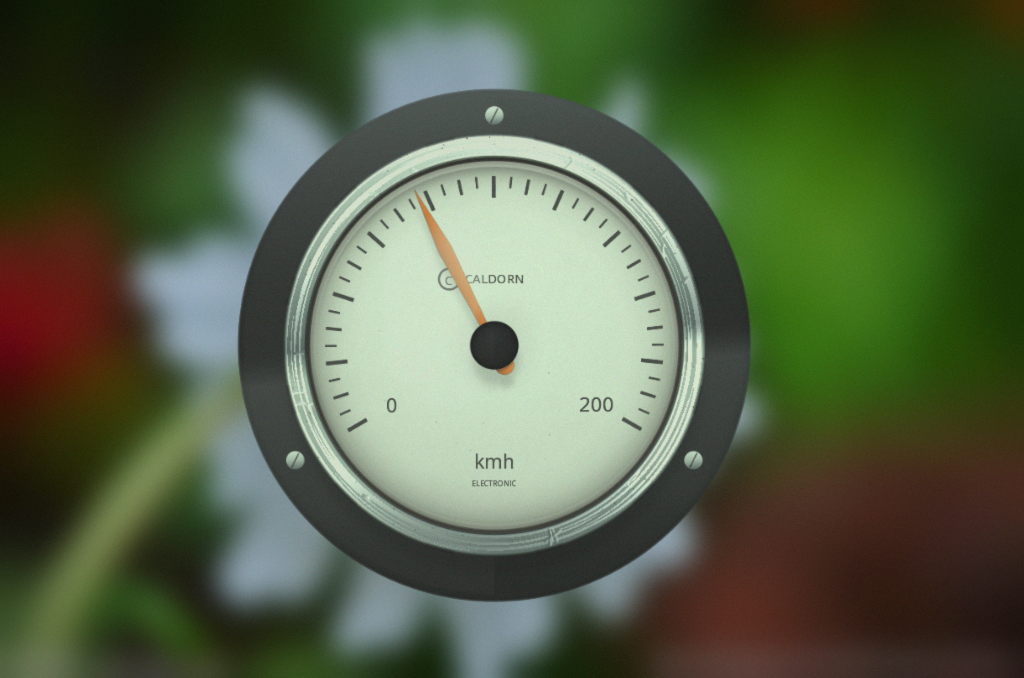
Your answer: 77.5 km/h
